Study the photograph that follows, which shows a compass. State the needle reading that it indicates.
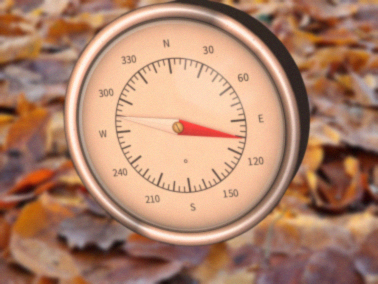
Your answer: 105 °
